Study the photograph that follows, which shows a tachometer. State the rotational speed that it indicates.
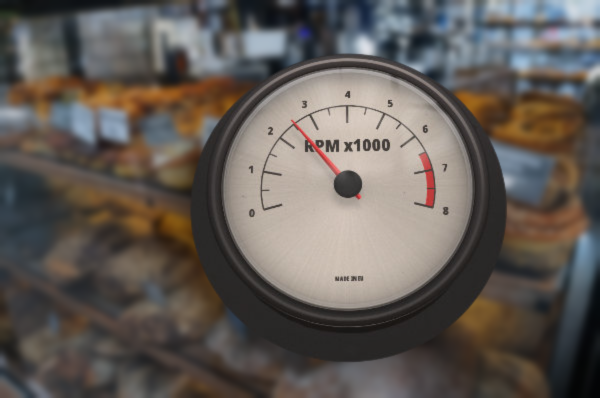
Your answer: 2500 rpm
